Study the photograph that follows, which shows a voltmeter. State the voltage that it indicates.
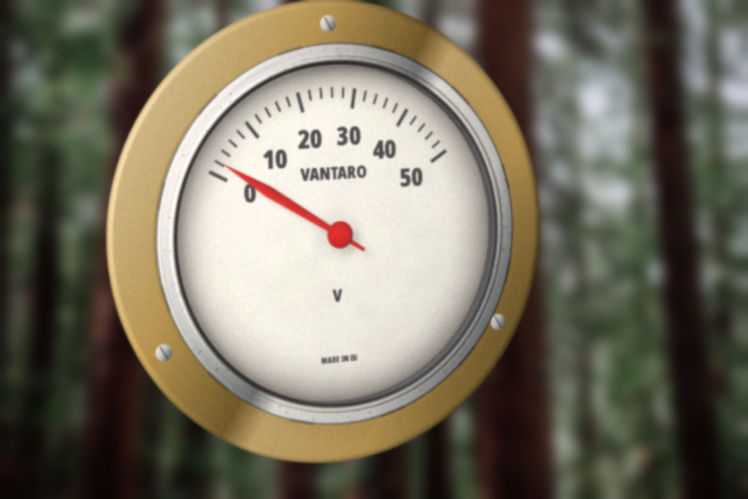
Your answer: 2 V
